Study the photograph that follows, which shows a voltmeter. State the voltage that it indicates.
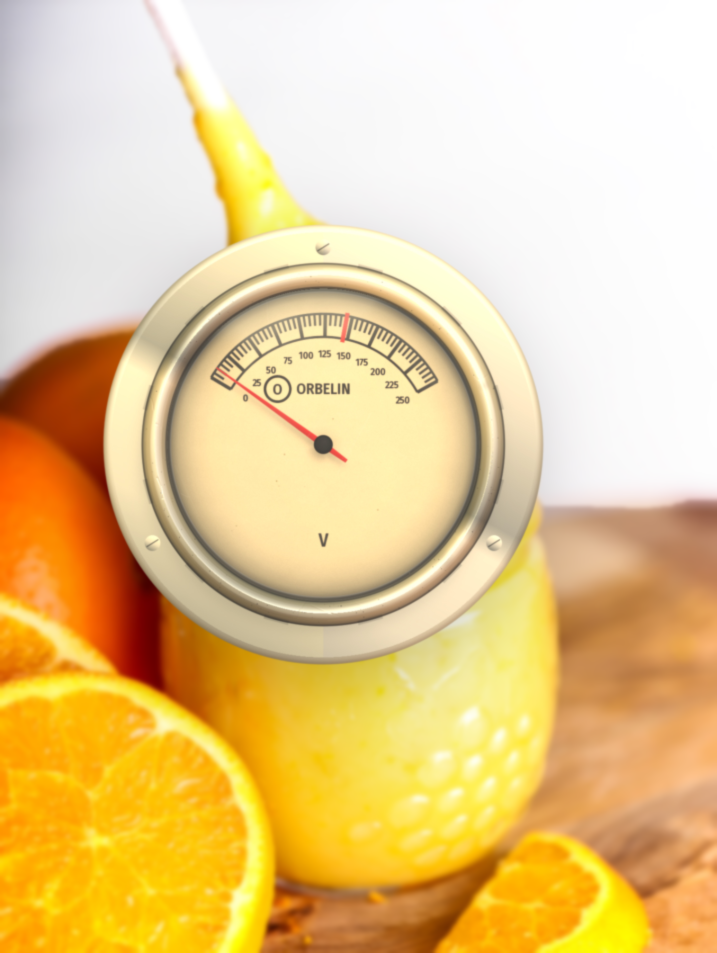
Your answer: 10 V
